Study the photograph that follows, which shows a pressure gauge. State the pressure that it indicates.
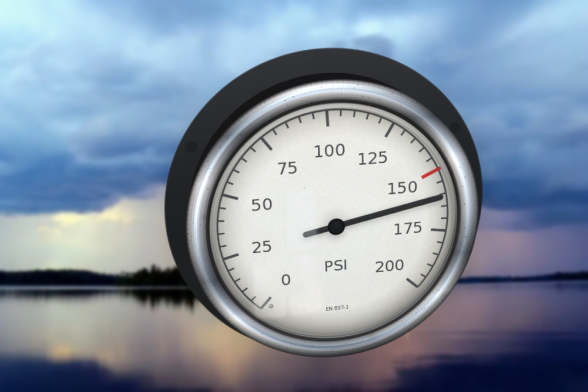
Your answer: 160 psi
